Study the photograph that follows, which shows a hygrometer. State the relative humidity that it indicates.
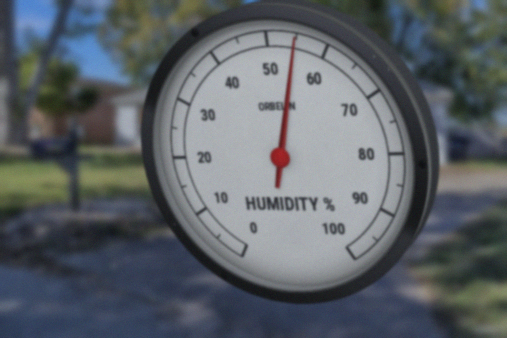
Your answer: 55 %
